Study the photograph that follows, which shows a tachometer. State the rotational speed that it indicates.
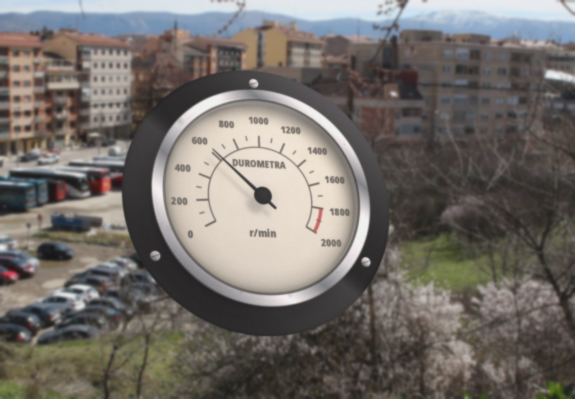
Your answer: 600 rpm
